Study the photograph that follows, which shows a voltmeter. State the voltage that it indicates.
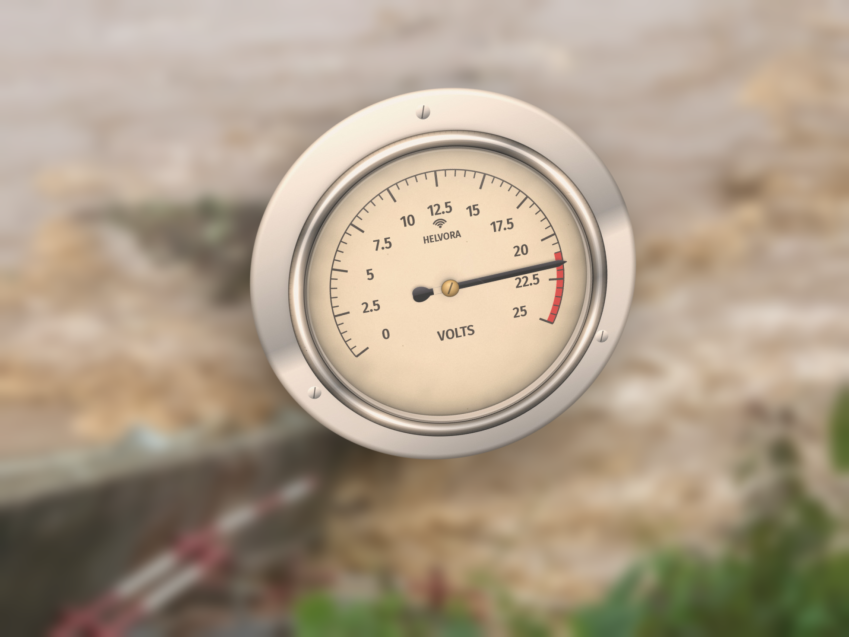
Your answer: 21.5 V
